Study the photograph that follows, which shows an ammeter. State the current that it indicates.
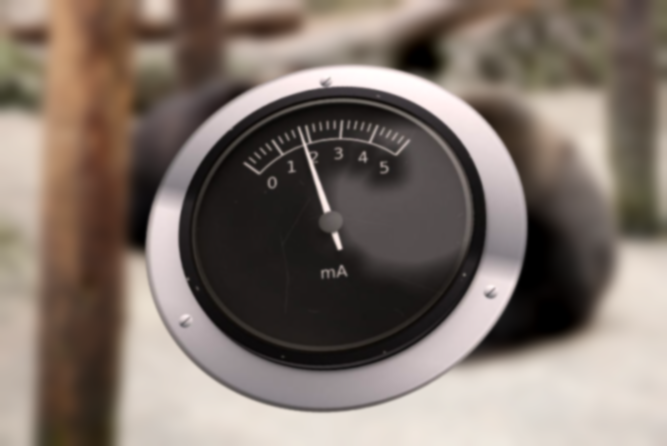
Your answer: 1.8 mA
